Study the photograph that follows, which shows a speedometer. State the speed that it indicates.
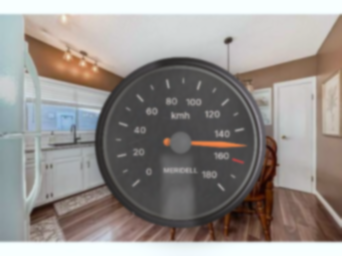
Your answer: 150 km/h
